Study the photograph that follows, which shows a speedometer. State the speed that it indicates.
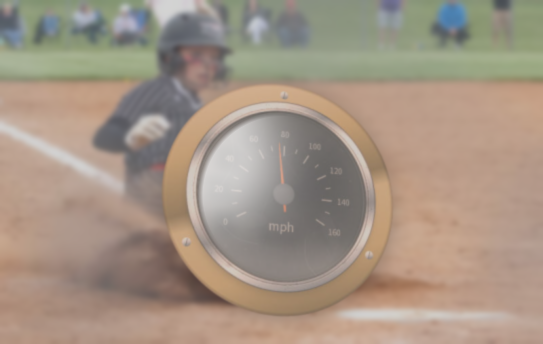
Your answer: 75 mph
